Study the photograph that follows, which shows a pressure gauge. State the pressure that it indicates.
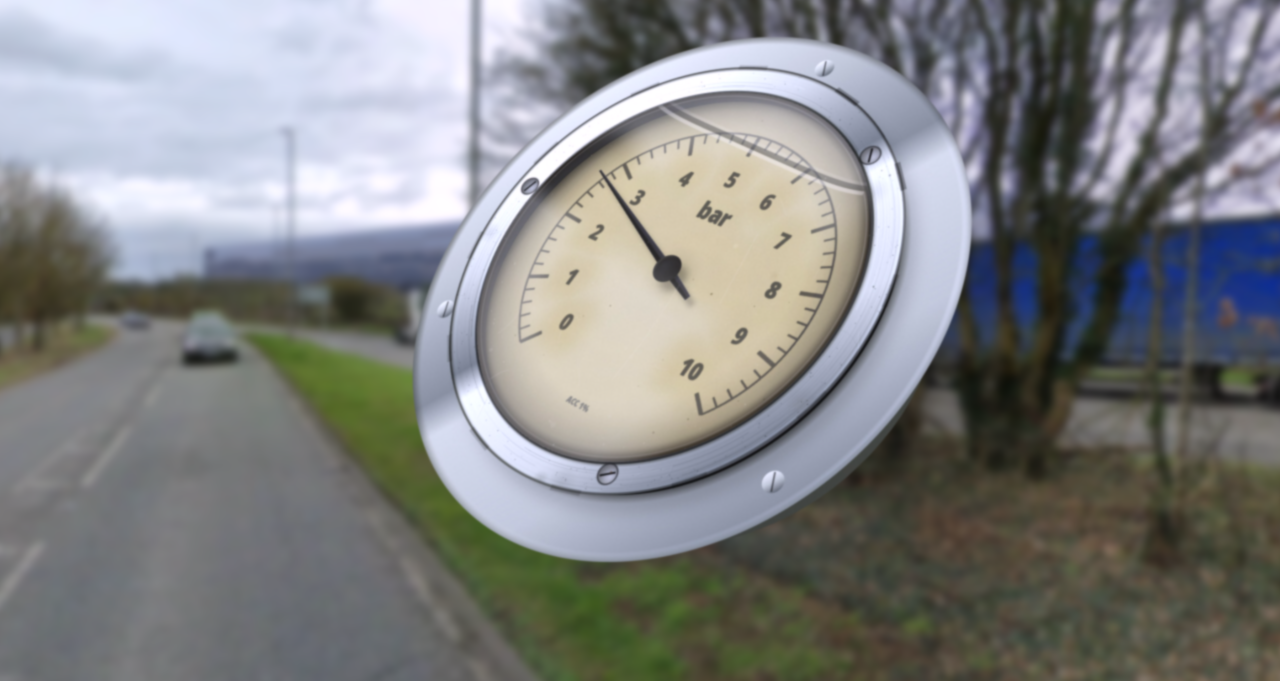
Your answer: 2.7 bar
